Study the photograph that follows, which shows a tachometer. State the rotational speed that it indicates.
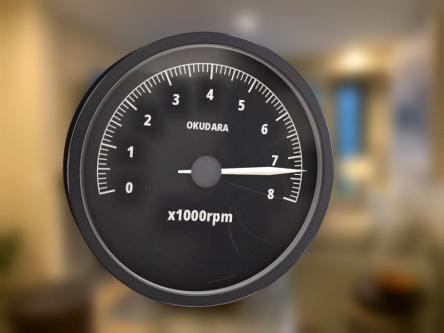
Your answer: 7300 rpm
